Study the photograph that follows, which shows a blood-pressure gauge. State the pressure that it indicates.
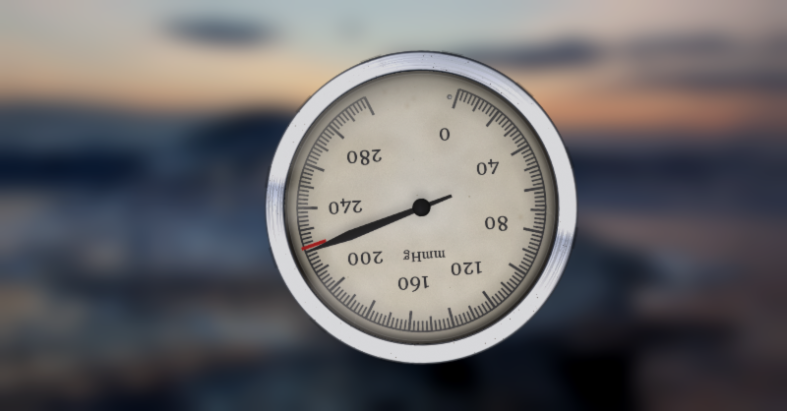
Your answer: 220 mmHg
